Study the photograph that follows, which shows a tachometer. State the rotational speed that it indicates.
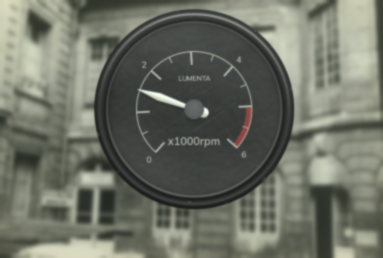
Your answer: 1500 rpm
